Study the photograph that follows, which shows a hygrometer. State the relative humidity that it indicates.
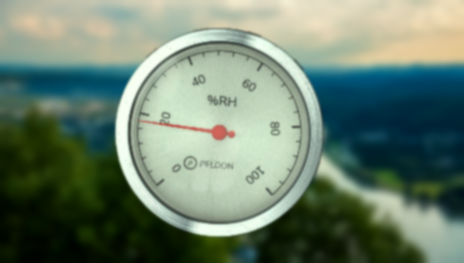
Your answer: 18 %
